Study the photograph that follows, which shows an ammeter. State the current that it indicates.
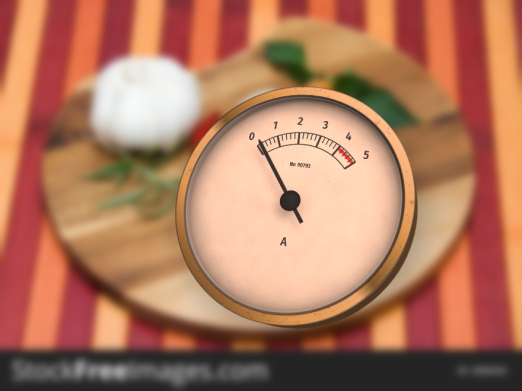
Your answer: 0.2 A
